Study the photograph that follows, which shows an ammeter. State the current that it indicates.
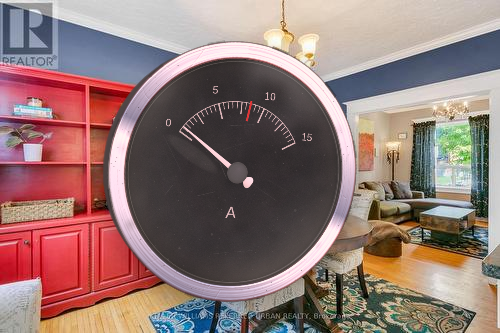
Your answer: 0.5 A
